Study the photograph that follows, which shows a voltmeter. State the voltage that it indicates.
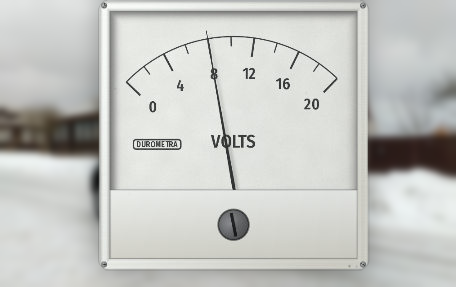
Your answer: 8 V
